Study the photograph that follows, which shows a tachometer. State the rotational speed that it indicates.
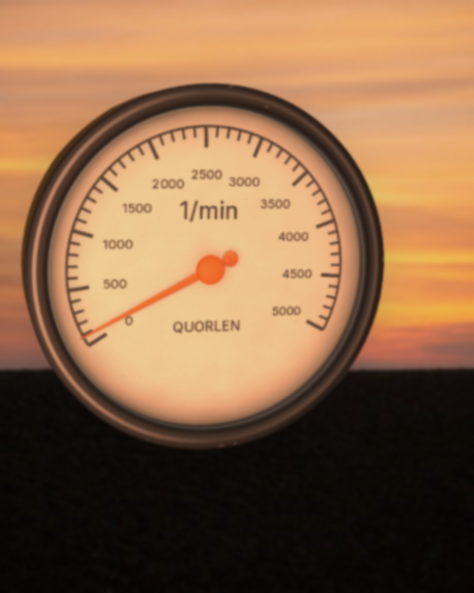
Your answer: 100 rpm
